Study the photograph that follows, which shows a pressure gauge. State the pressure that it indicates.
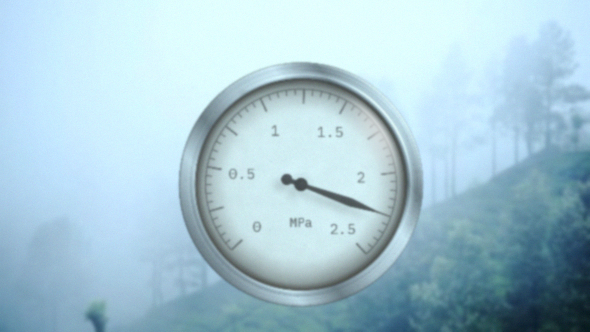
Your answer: 2.25 MPa
